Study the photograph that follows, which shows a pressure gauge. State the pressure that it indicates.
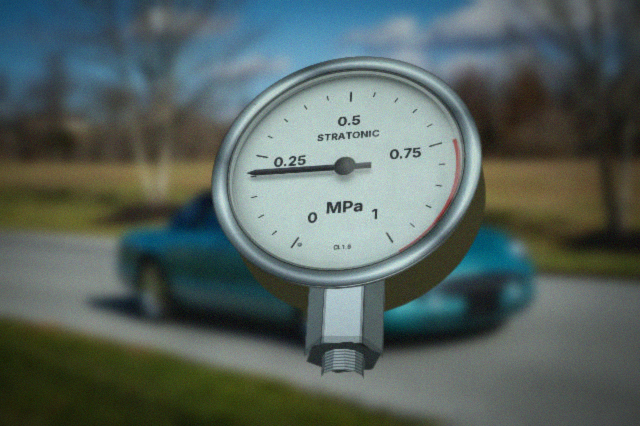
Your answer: 0.2 MPa
